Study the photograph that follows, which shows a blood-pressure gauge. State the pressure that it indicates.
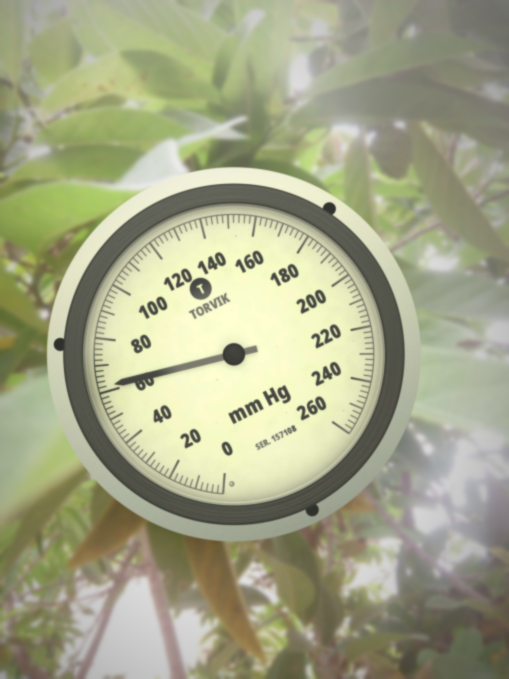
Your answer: 62 mmHg
